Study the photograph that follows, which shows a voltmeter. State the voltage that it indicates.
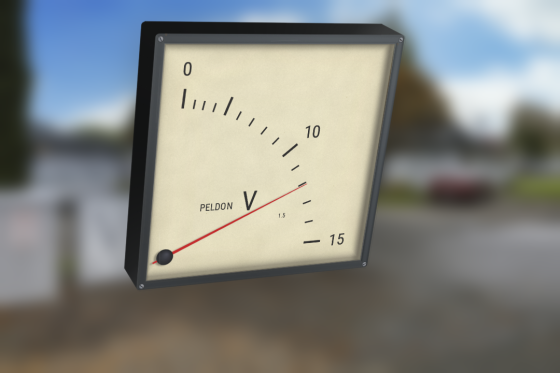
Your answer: 12 V
